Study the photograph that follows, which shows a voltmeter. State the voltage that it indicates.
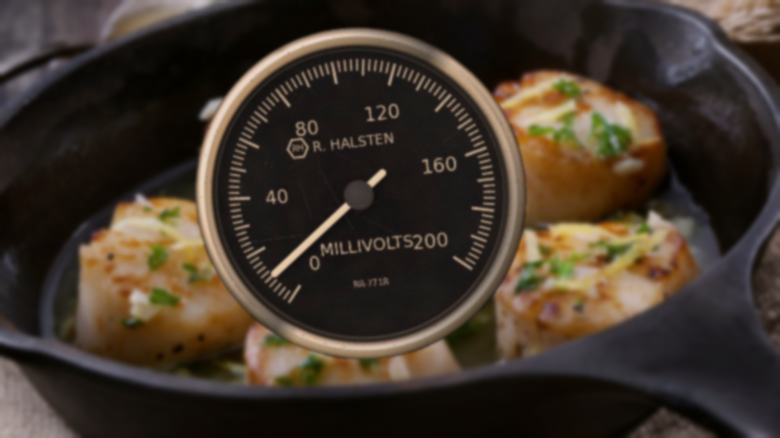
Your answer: 10 mV
